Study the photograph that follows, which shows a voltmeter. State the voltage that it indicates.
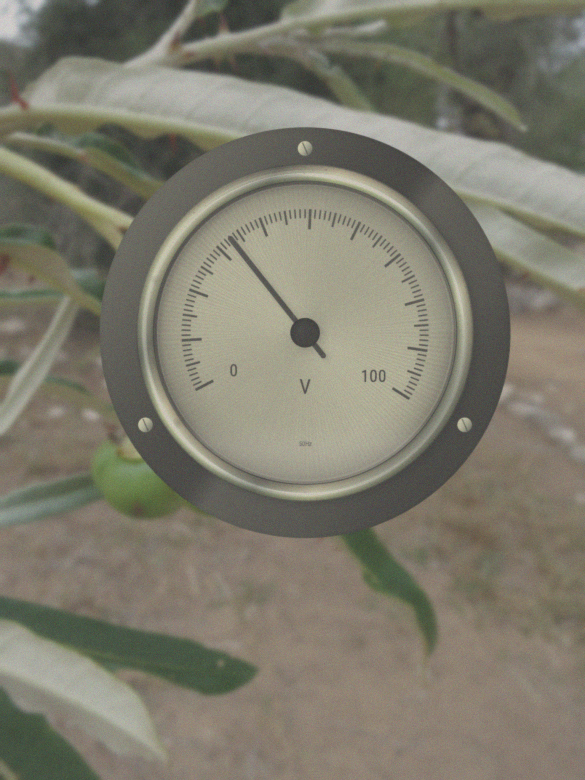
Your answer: 33 V
